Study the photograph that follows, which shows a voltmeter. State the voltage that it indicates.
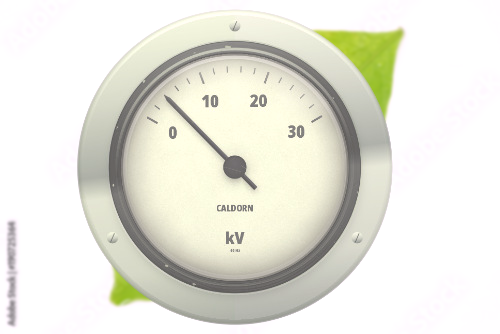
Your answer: 4 kV
